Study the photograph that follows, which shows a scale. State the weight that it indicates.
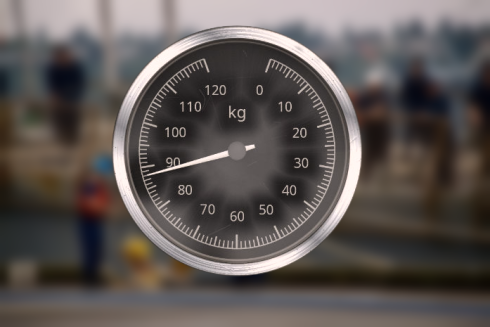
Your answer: 88 kg
